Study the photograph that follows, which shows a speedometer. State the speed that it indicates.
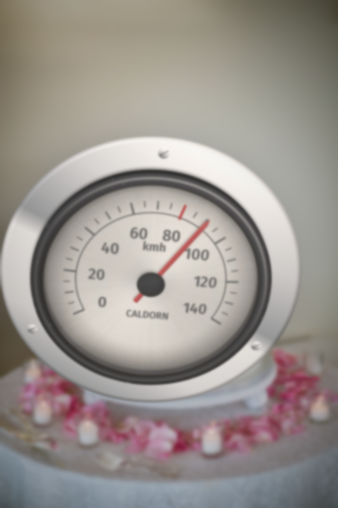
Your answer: 90 km/h
